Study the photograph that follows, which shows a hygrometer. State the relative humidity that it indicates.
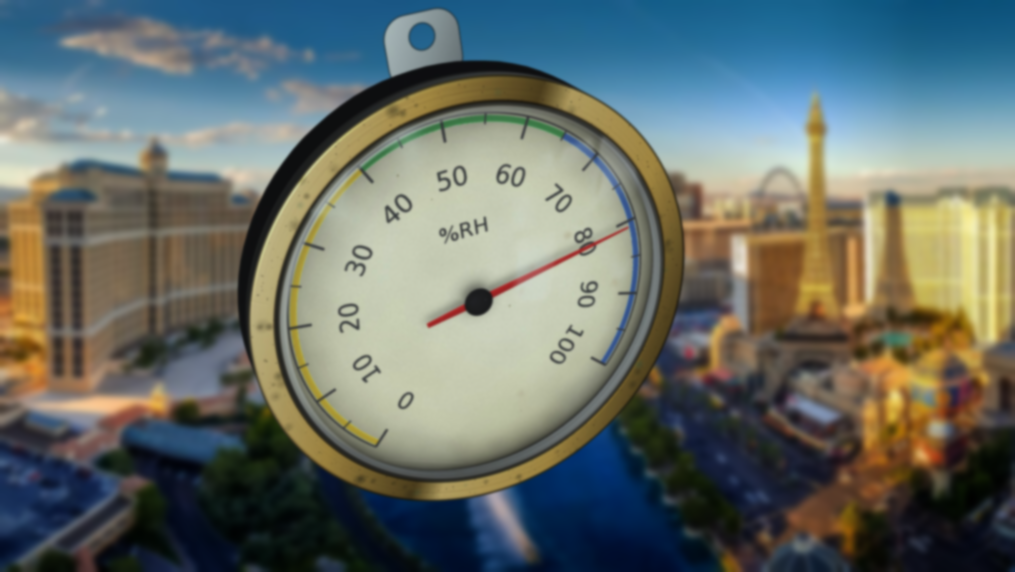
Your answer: 80 %
